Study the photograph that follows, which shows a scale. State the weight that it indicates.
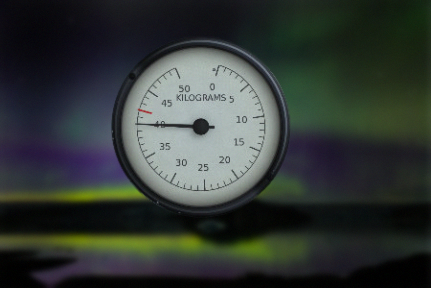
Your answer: 40 kg
